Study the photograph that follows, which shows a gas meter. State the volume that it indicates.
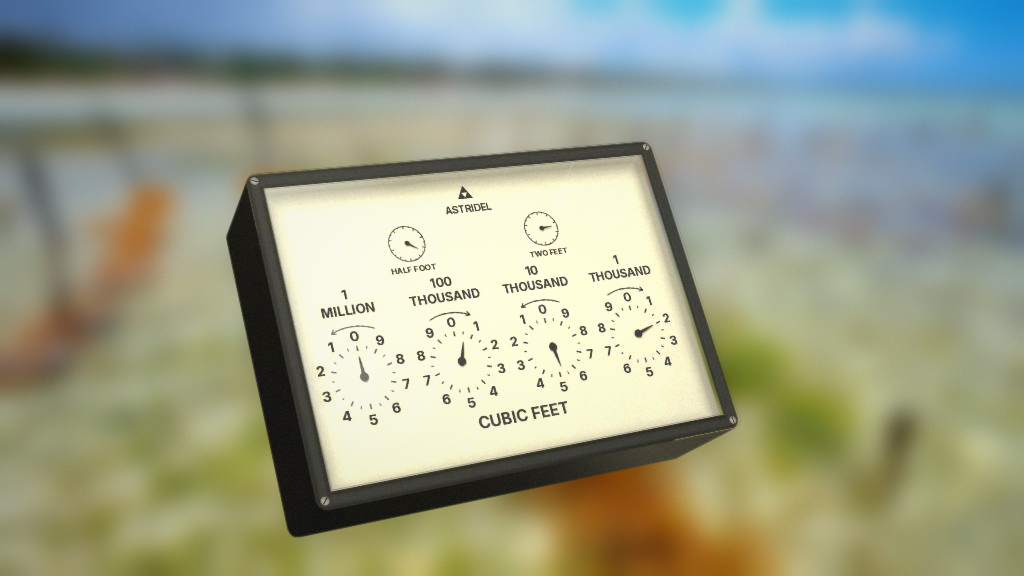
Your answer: 5200 ft³
